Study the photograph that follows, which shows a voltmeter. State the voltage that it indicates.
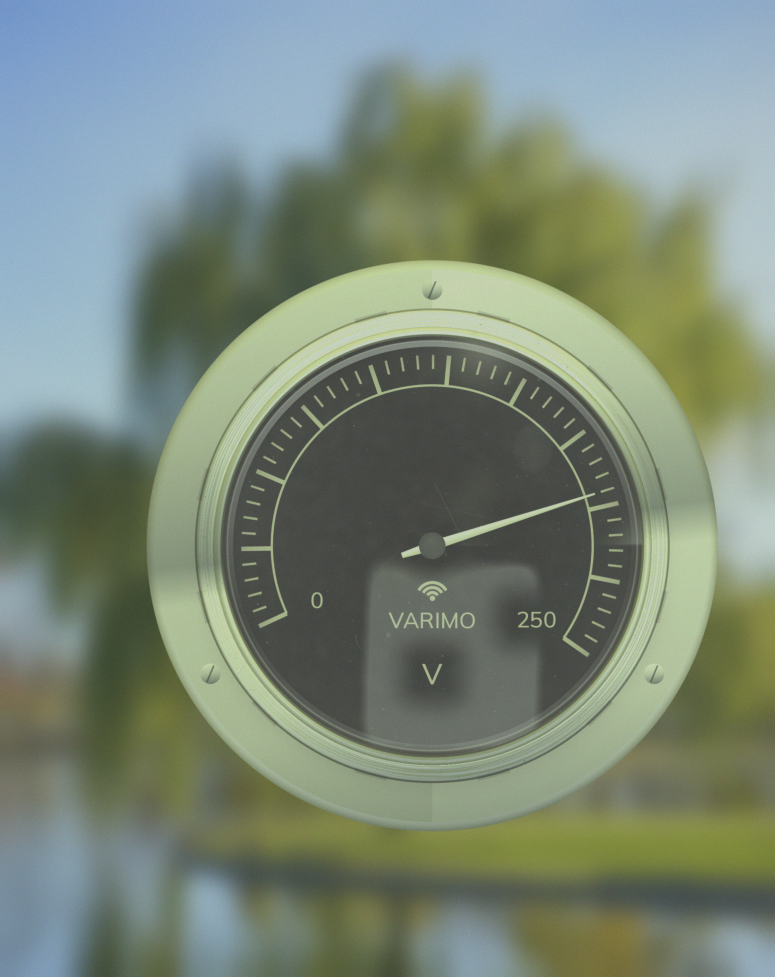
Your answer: 195 V
